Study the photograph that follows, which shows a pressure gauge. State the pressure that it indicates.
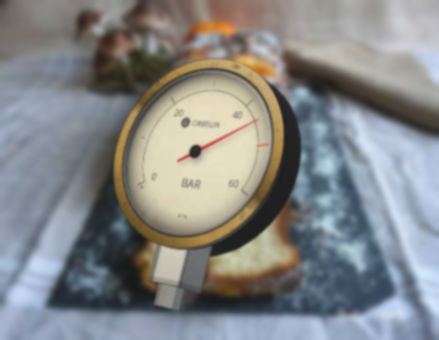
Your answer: 45 bar
